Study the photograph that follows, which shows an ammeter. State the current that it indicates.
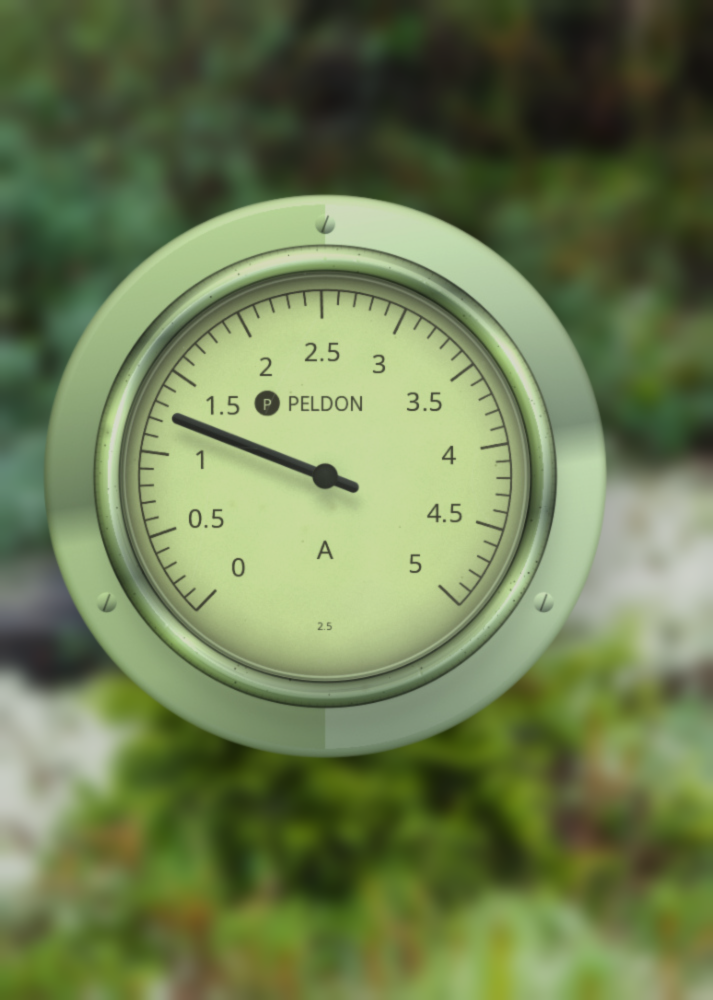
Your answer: 1.25 A
